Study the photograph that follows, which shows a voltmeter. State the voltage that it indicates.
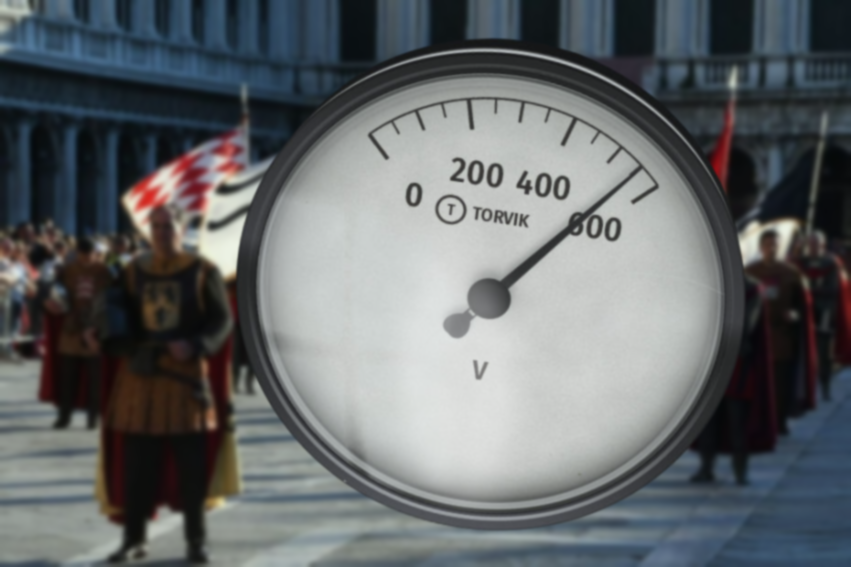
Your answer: 550 V
